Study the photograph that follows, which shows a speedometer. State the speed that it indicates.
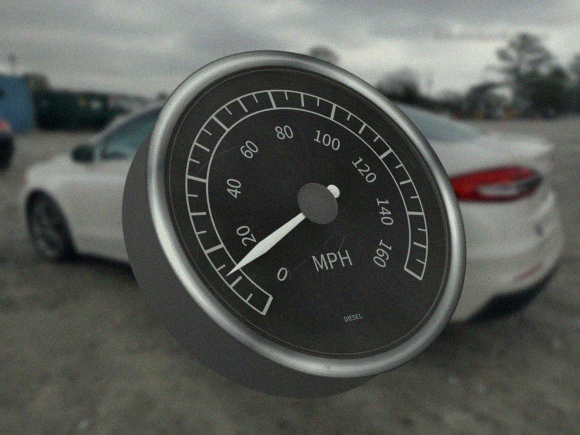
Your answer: 12.5 mph
